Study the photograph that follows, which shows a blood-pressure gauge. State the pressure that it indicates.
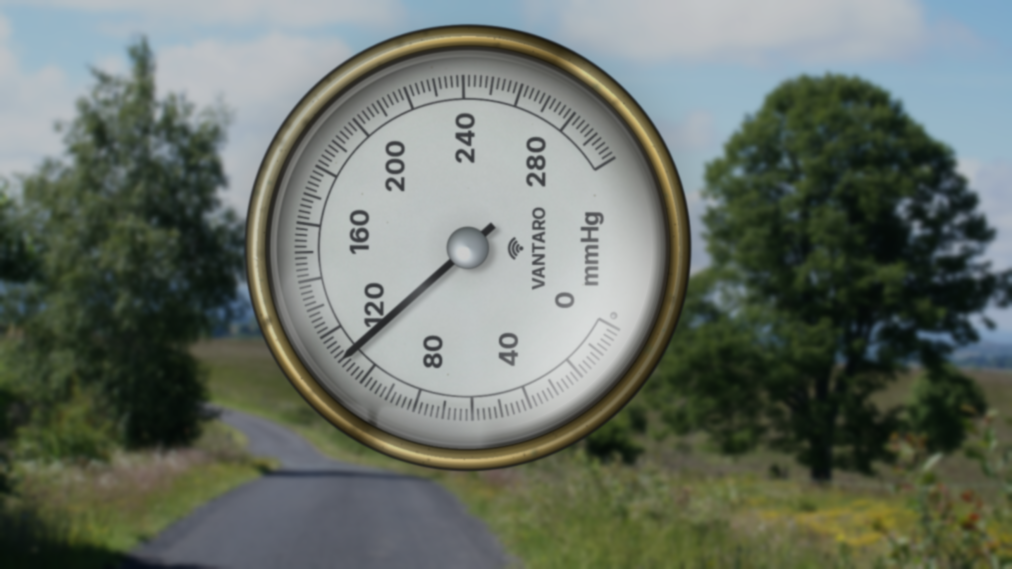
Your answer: 110 mmHg
